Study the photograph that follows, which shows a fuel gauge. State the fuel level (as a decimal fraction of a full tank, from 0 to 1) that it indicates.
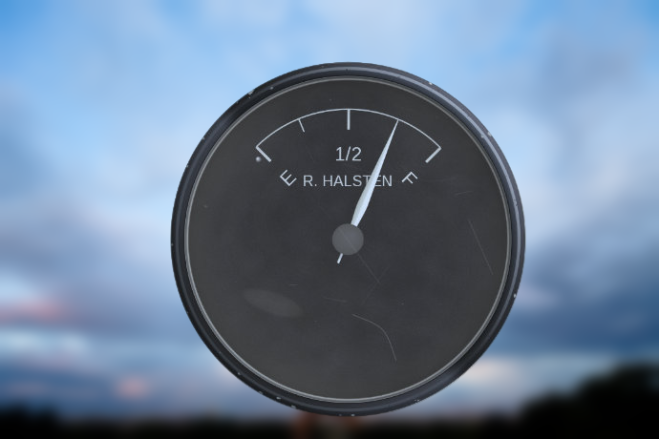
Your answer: 0.75
